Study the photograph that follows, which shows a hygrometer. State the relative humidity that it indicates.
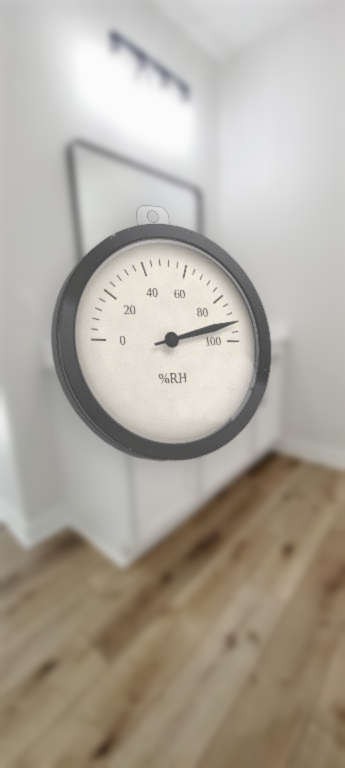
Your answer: 92 %
